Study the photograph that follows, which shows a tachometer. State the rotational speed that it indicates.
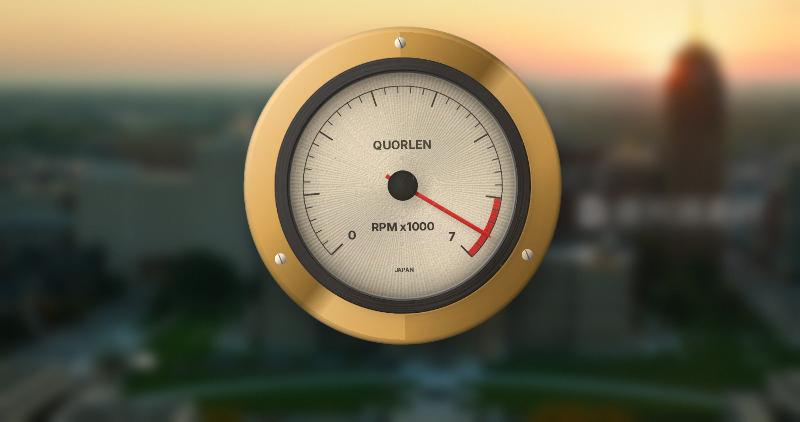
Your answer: 6600 rpm
